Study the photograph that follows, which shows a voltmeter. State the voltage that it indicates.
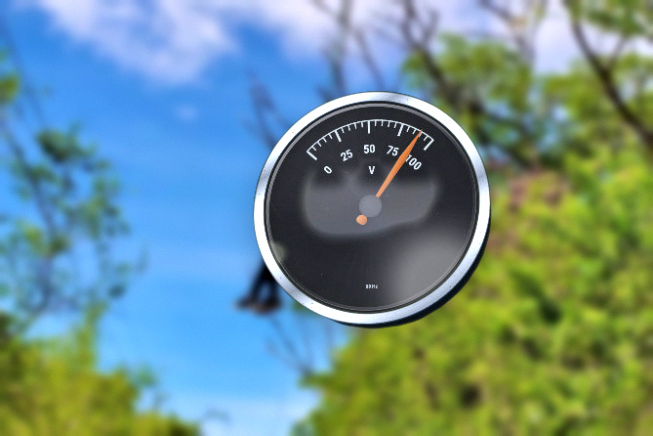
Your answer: 90 V
